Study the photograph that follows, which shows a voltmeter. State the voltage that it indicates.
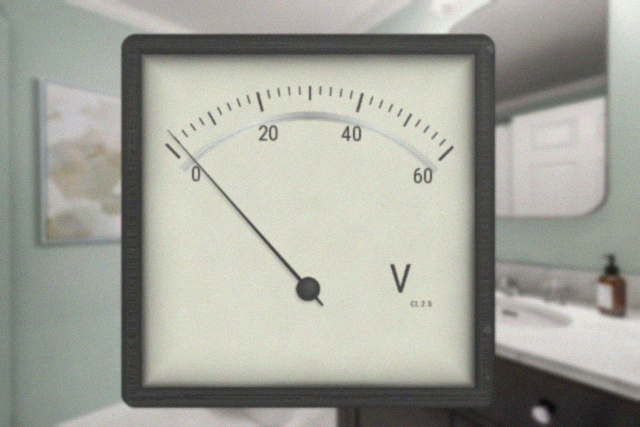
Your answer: 2 V
